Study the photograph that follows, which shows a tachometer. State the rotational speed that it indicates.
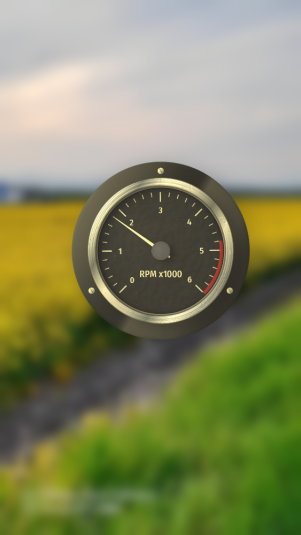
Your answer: 1800 rpm
